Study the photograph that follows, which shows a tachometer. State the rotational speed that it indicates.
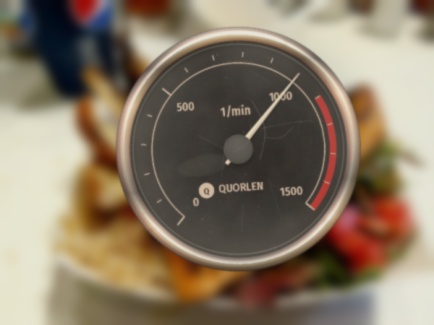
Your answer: 1000 rpm
